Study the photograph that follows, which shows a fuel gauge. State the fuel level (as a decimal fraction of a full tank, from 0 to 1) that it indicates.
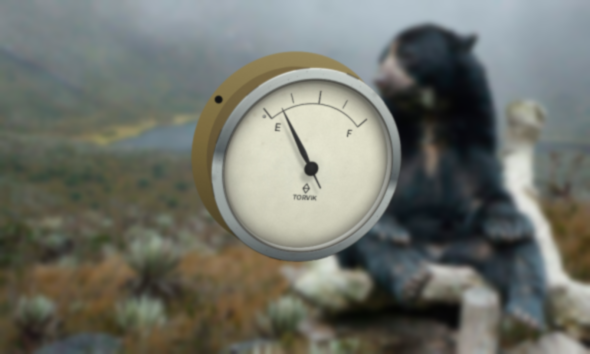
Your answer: 0.125
